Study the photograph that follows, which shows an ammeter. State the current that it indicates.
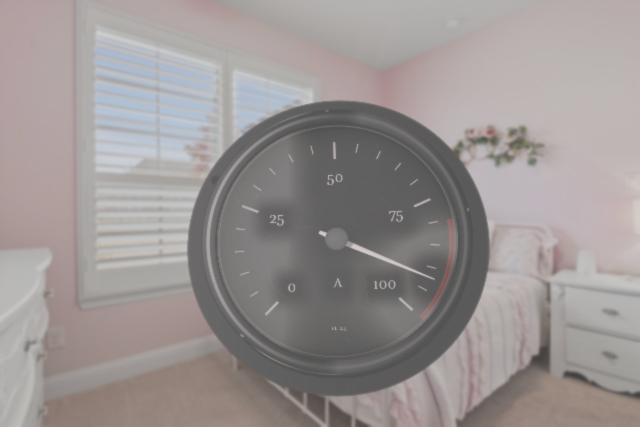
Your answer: 92.5 A
